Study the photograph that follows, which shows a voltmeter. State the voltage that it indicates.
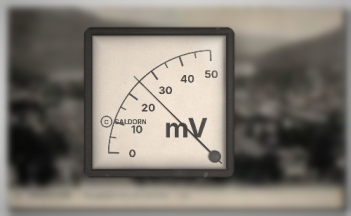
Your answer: 25 mV
